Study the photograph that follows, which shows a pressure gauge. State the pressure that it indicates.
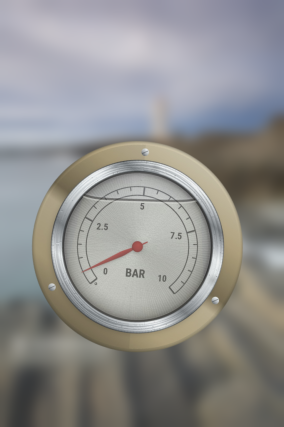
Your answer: 0.5 bar
